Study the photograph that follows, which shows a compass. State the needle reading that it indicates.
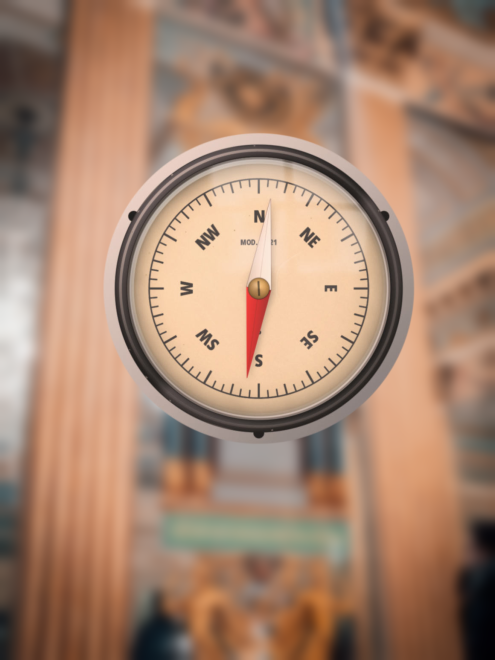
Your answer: 187.5 °
